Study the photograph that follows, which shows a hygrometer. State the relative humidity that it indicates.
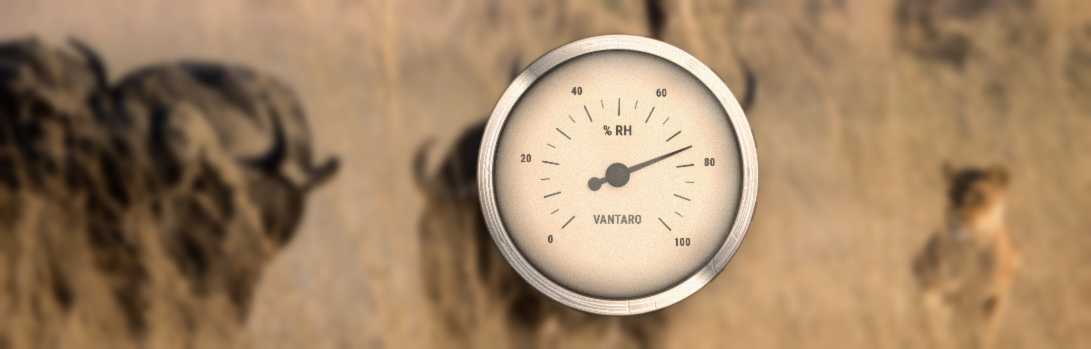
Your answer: 75 %
